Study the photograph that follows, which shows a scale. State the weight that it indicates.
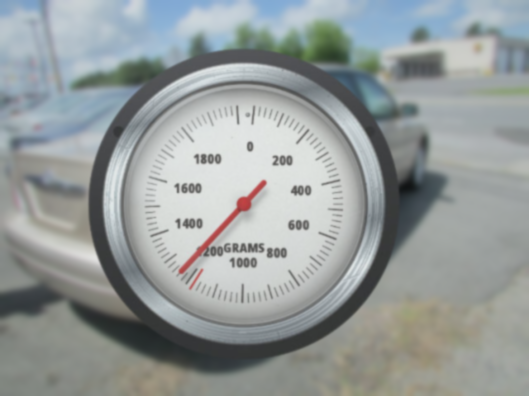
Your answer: 1240 g
